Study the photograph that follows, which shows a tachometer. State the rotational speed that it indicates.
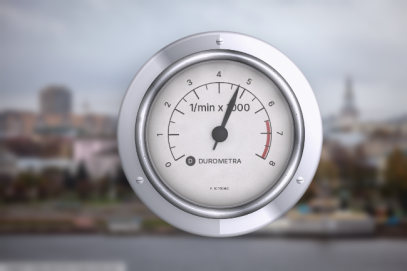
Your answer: 4750 rpm
